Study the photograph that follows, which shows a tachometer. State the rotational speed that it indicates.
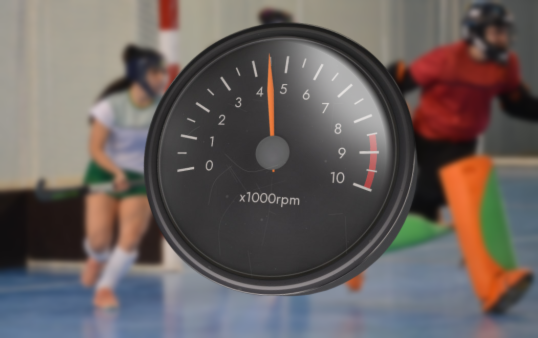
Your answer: 4500 rpm
